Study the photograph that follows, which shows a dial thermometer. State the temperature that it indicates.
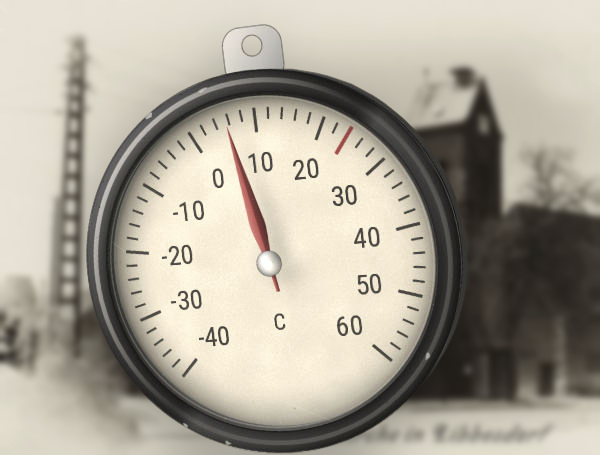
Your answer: 6 °C
